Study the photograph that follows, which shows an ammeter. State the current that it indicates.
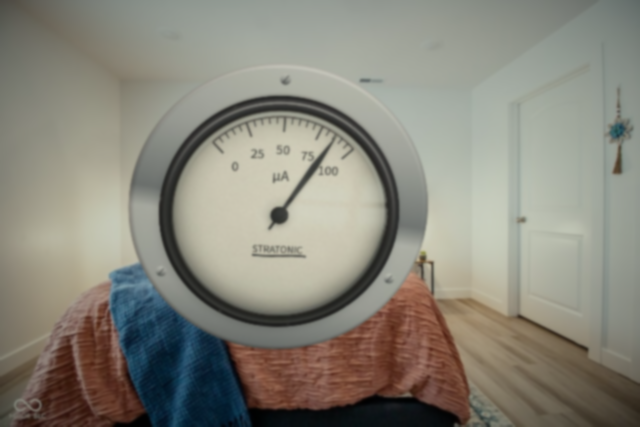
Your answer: 85 µA
